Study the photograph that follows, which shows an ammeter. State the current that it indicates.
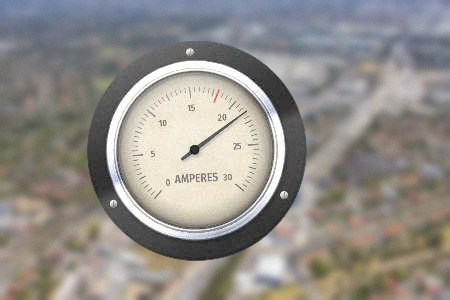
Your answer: 21.5 A
